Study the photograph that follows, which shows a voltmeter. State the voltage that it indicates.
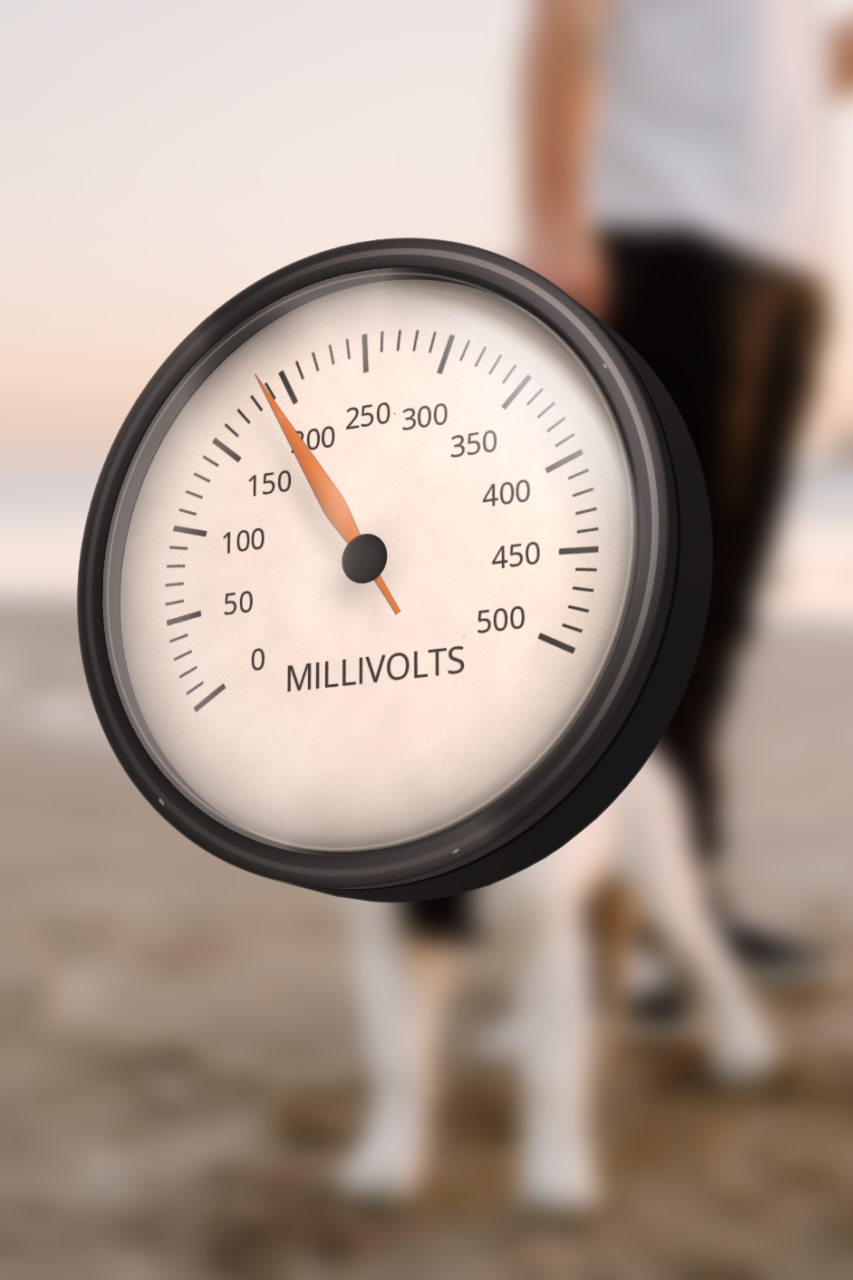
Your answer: 190 mV
